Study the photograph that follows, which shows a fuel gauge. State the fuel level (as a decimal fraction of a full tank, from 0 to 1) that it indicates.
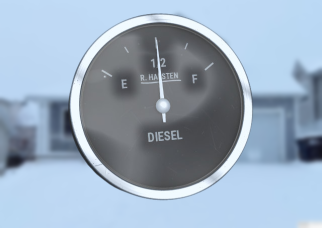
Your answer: 0.5
